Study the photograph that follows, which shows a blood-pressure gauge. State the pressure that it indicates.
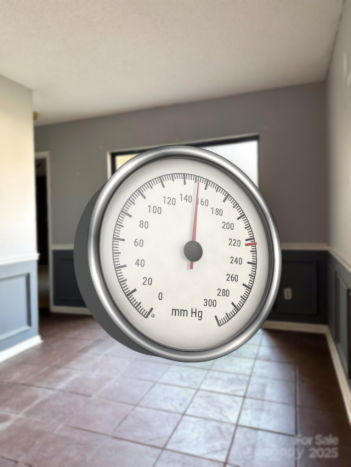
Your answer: 150 mmHg
